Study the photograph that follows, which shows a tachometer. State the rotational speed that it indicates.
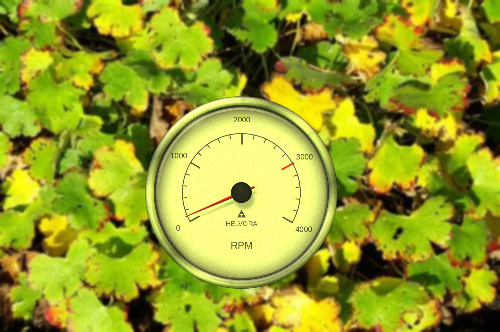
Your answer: 100 rpm
